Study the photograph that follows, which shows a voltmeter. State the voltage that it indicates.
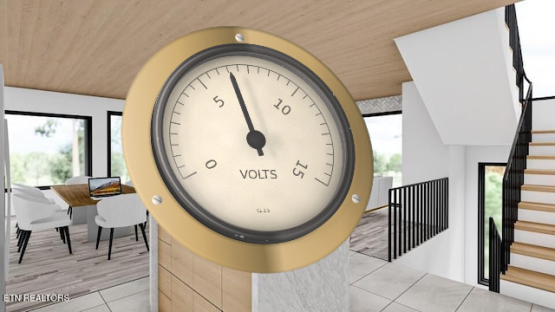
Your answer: 6.5 V
